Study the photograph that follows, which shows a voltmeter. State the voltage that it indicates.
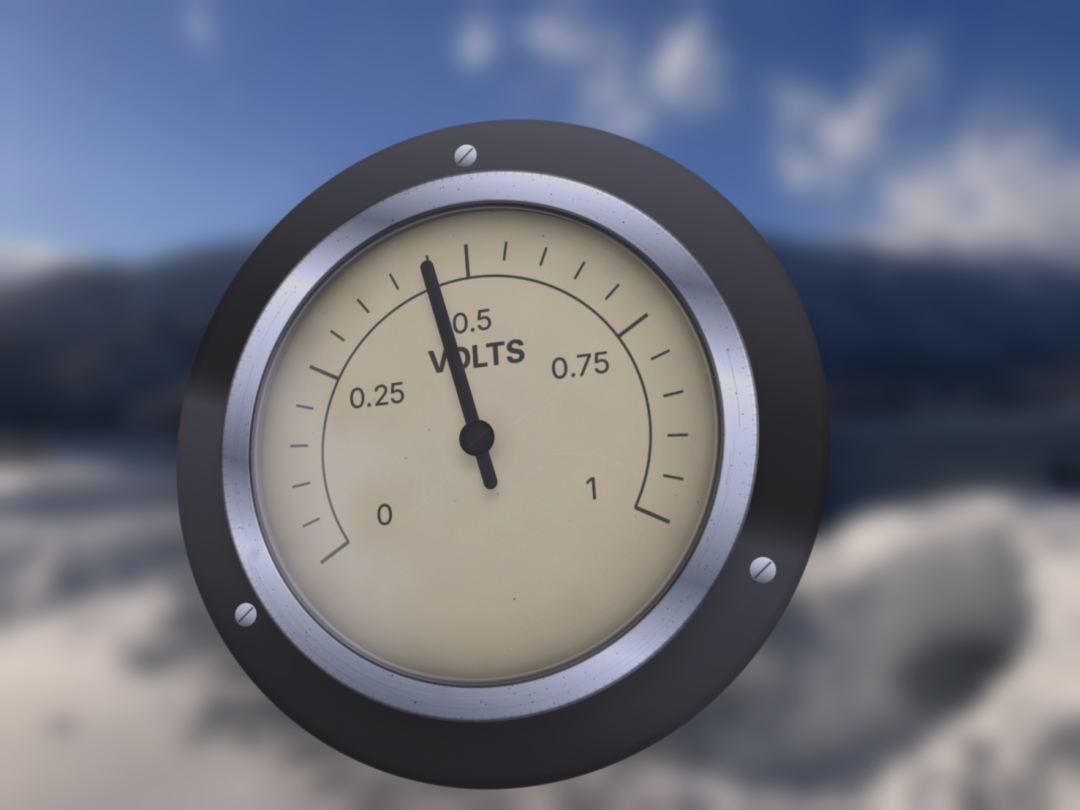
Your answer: 0.45 V
